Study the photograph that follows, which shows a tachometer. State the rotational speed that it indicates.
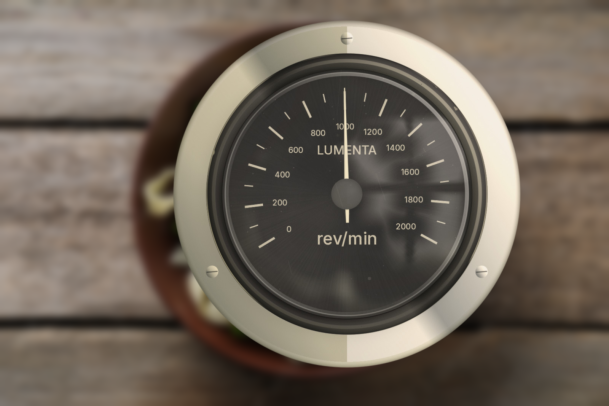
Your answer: 1000 rpm
